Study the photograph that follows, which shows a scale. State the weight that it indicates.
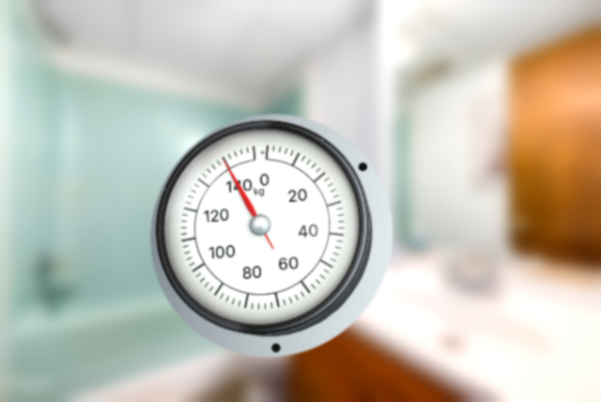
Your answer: 140 kg
